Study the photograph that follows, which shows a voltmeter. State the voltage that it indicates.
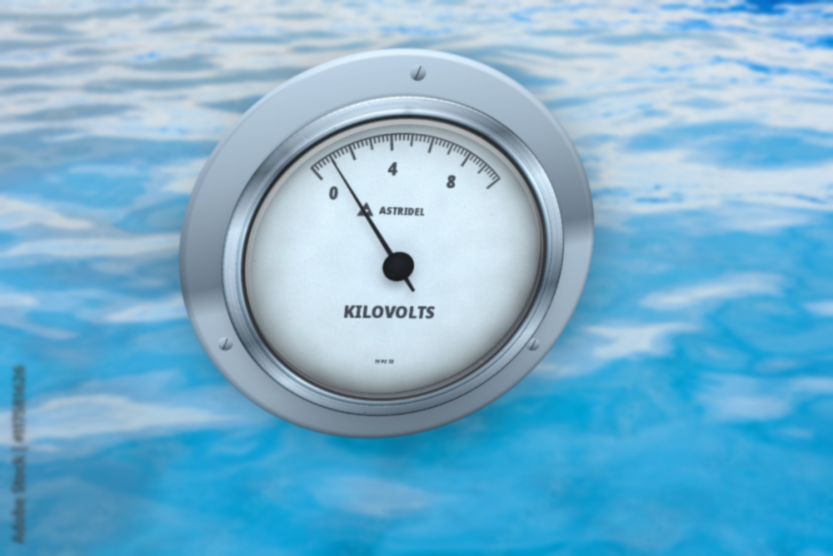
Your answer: 1 kV
